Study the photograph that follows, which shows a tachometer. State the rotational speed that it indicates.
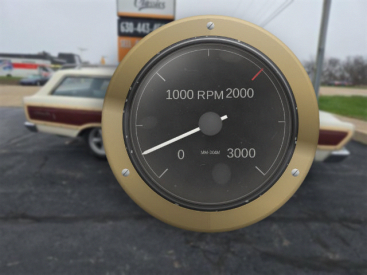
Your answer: 250 rpm
